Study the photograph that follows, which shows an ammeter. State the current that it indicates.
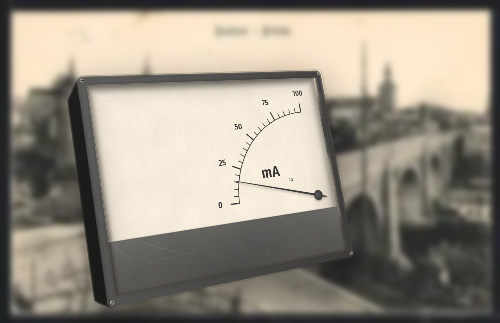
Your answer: 15 mA
